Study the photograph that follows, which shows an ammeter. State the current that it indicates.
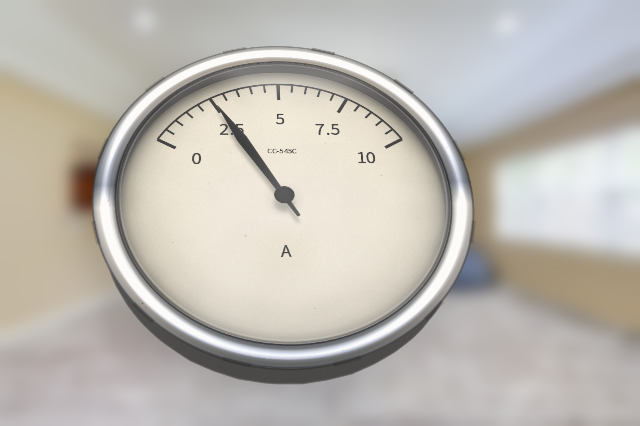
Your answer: 2.5 A
